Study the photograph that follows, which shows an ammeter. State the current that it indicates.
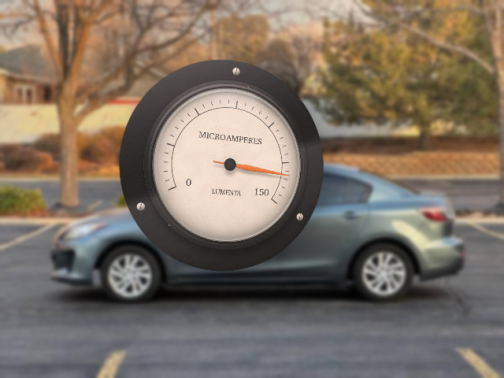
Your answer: 132.5 µA
